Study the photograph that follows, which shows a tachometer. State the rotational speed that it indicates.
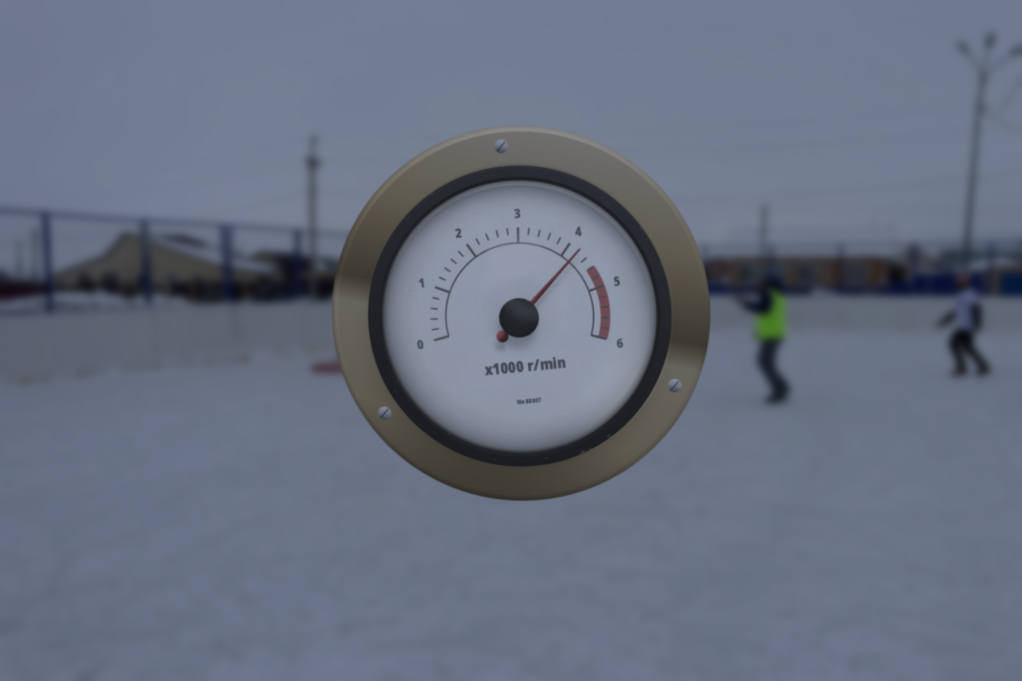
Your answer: 4200 rpm
